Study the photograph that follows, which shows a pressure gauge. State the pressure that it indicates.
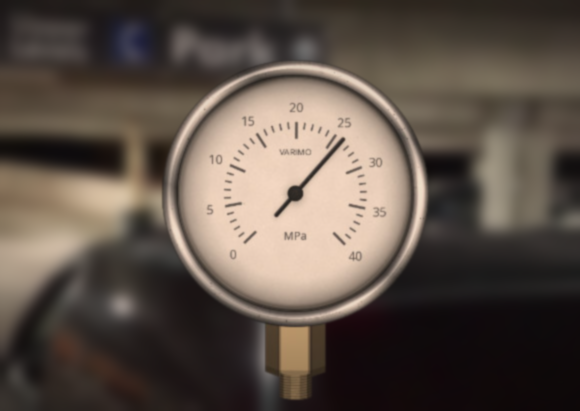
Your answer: 26 MPa
